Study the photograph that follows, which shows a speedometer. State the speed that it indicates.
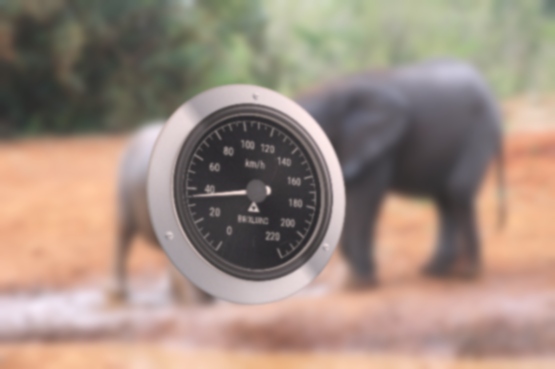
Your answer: 35 km/h
